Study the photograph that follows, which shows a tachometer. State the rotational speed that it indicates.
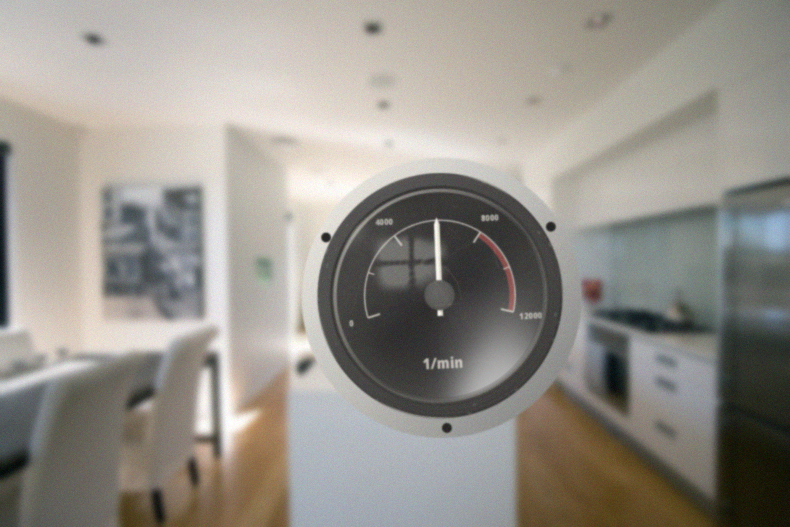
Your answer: 6000 rpm
